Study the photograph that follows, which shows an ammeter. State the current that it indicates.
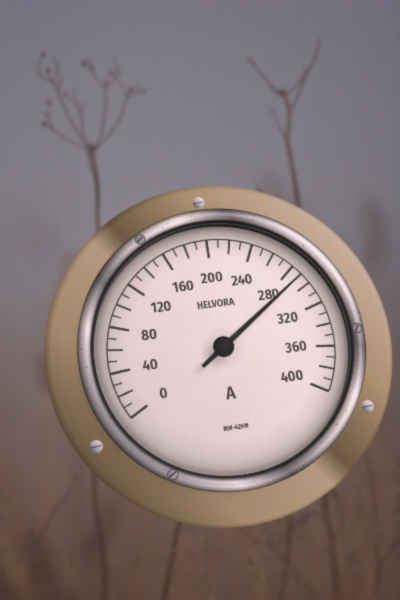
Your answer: 290 A
